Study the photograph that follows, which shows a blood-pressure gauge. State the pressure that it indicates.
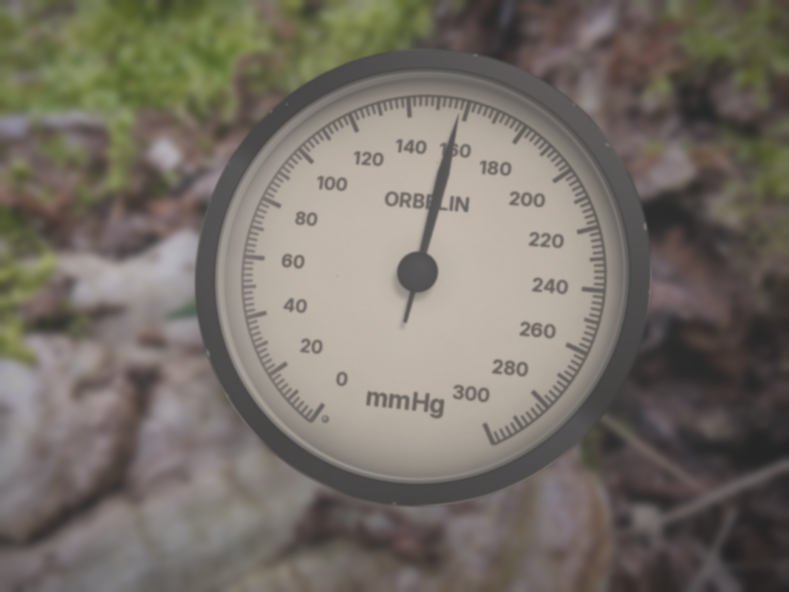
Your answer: 158 mmHg
